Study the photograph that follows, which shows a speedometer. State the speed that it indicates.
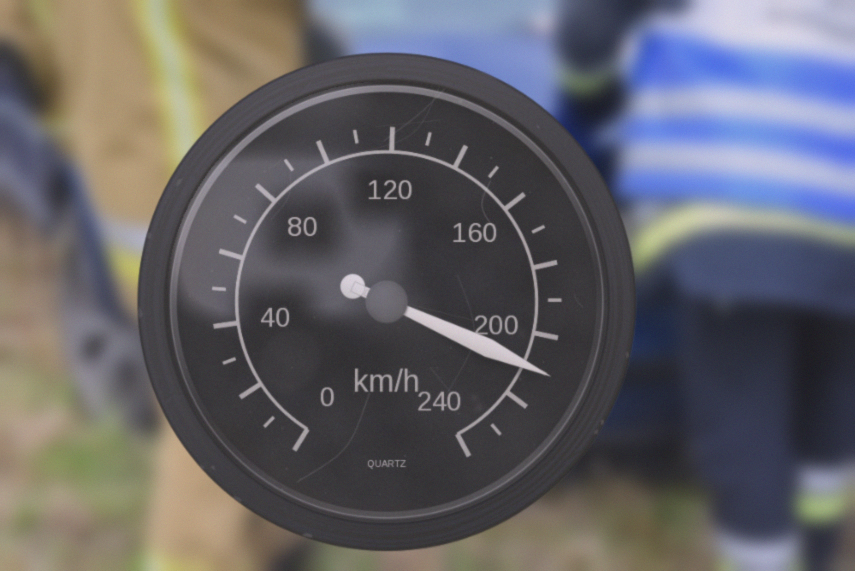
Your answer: 210 km/h
